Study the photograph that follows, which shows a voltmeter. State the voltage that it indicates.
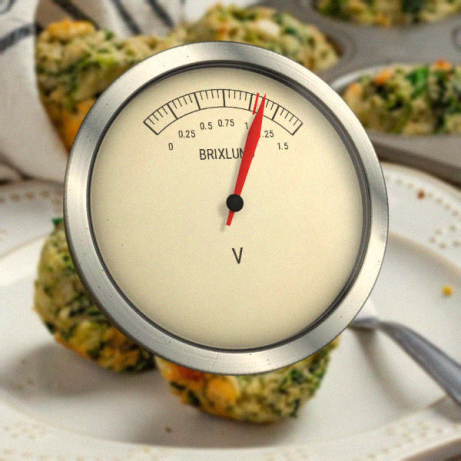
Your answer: 1.1 V
